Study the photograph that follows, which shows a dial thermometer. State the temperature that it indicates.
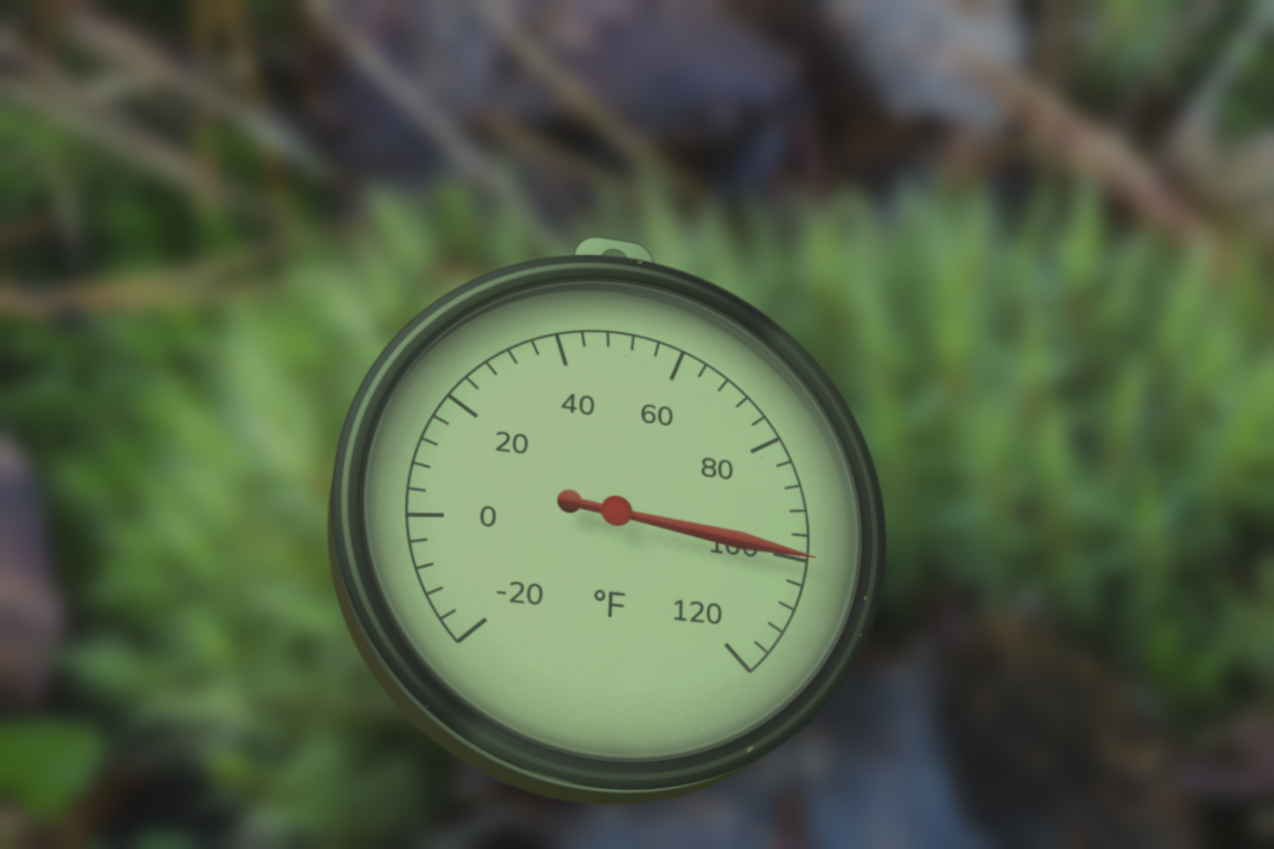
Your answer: 100 °F
